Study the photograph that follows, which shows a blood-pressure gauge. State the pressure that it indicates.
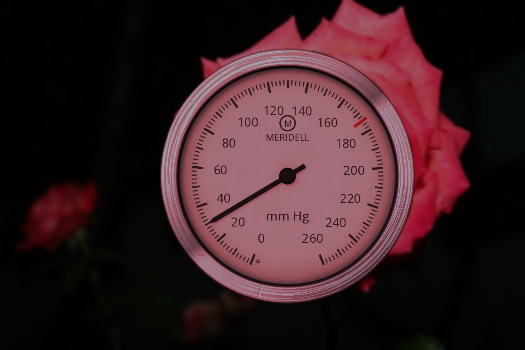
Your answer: 30 mmHg
